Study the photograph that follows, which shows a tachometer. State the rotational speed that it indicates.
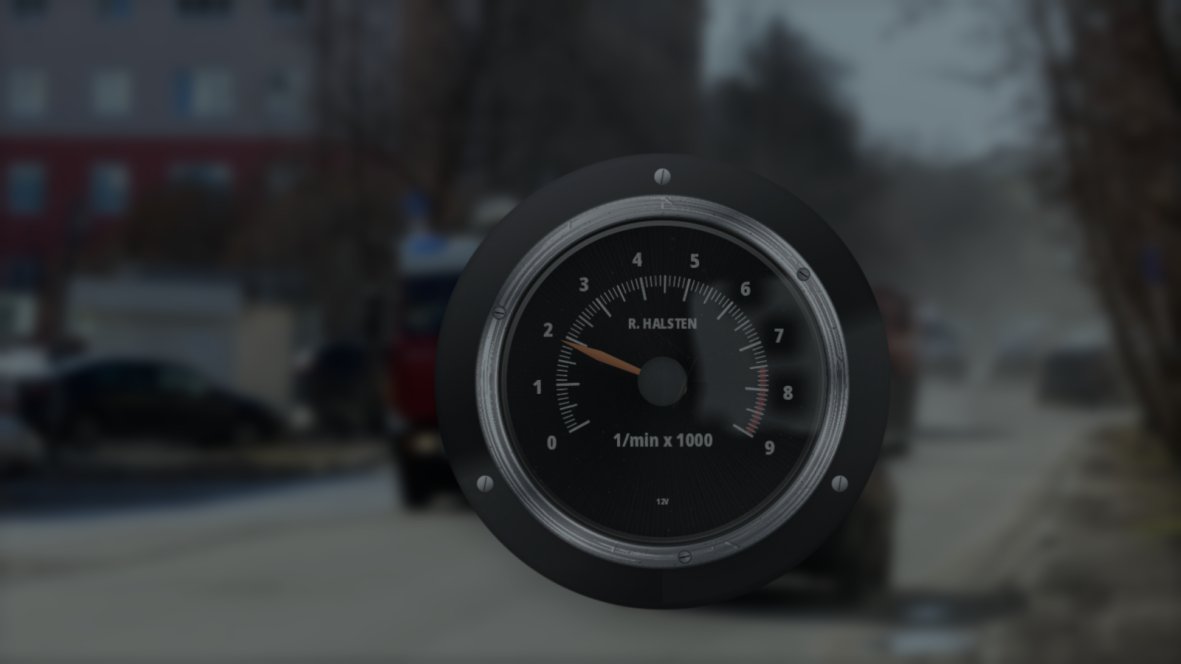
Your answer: 1900 rpm
